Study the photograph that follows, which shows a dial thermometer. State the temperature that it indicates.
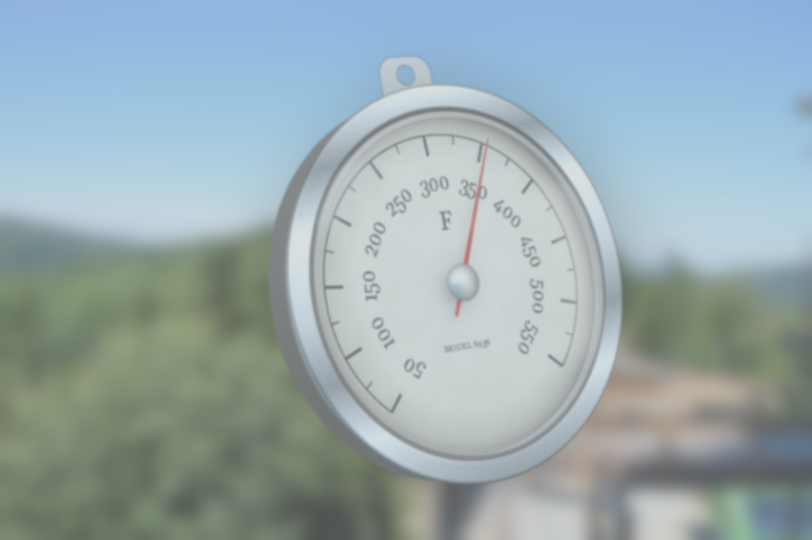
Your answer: 350 °F
